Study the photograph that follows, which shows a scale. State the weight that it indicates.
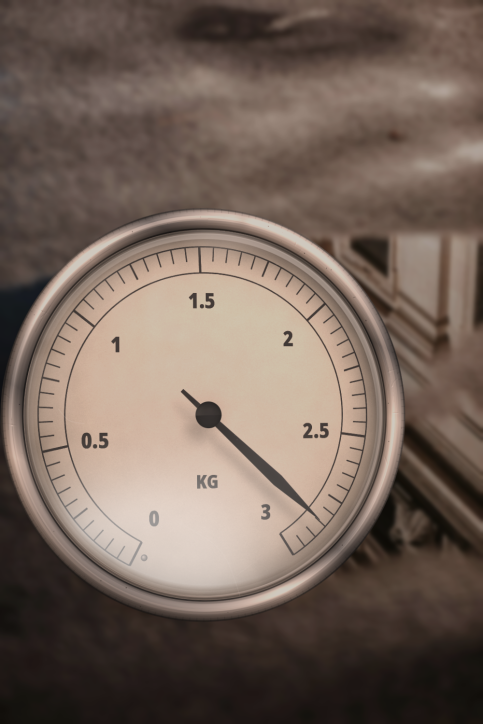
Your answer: 2.85 kg
